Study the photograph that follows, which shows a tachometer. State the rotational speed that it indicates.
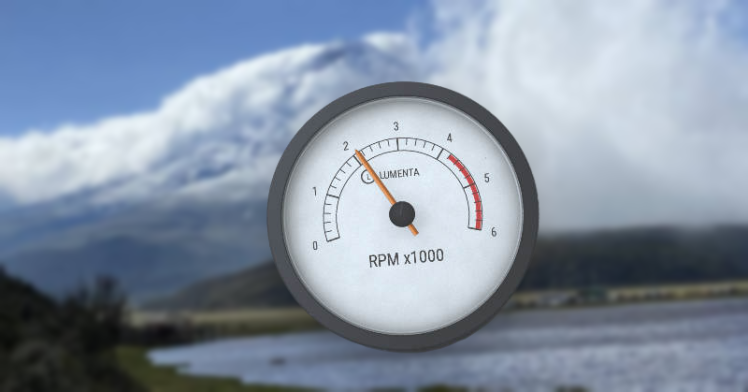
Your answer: 2100 rpm
